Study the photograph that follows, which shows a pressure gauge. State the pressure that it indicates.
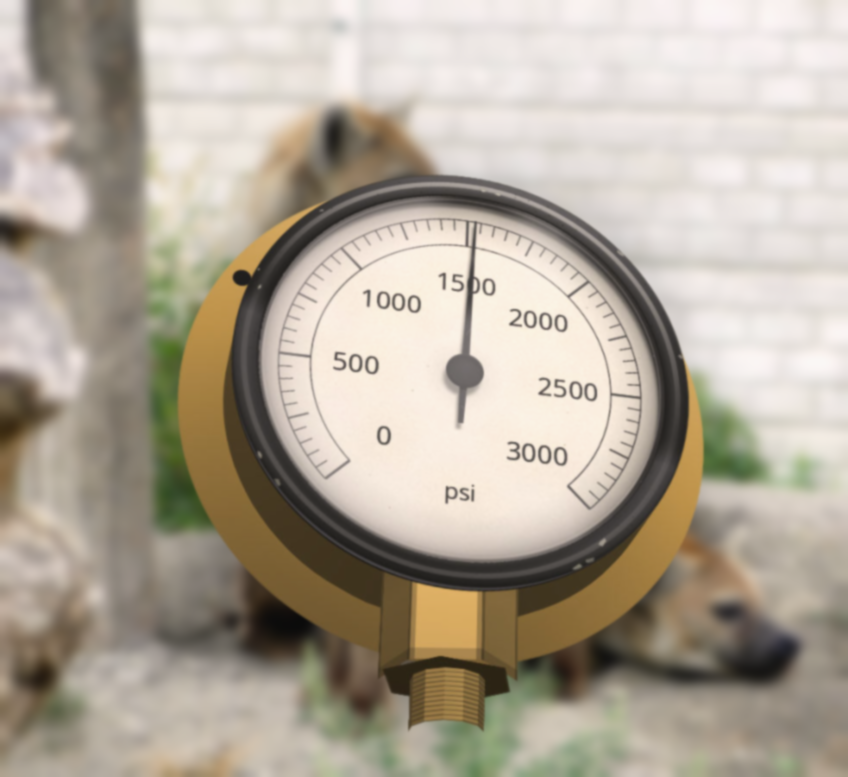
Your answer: 1525 psi
